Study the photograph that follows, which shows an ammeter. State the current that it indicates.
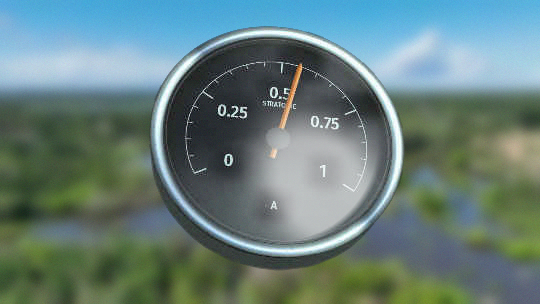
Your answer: 0.55 A
